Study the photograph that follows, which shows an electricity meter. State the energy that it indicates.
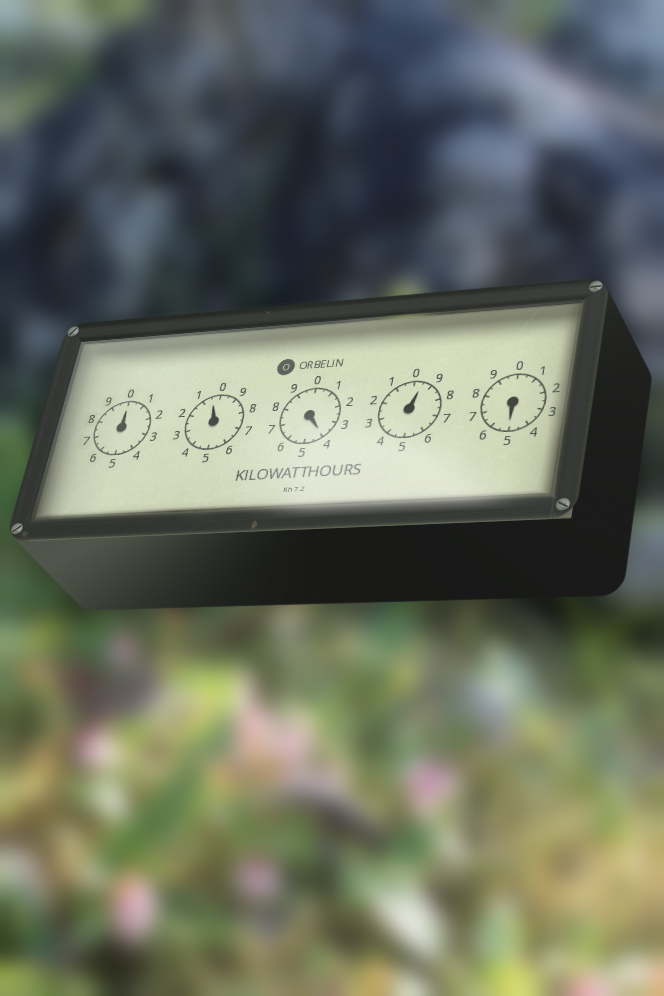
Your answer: 395 kWh
